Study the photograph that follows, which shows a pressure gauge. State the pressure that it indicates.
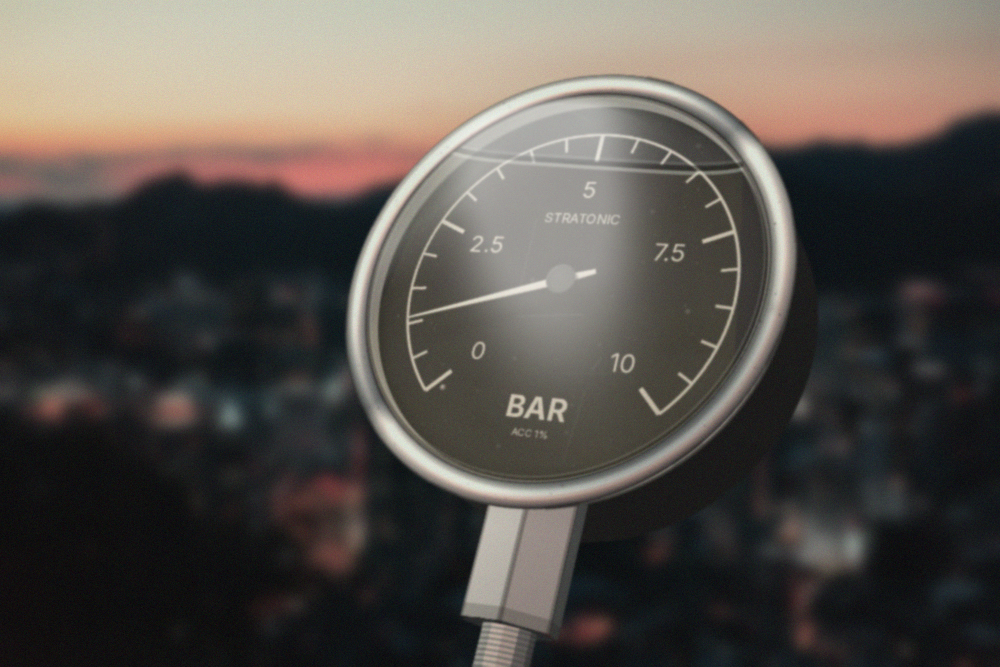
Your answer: 1 bar
